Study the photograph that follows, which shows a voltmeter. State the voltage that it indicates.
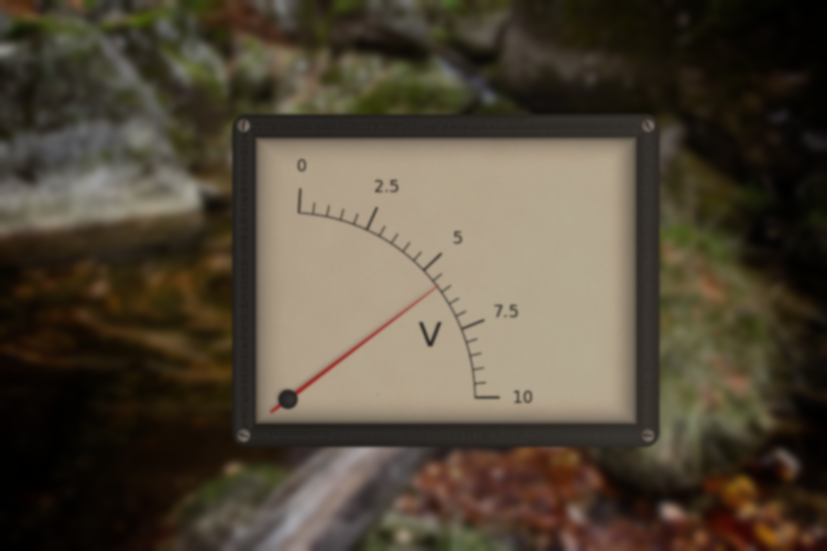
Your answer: 5.75 V
